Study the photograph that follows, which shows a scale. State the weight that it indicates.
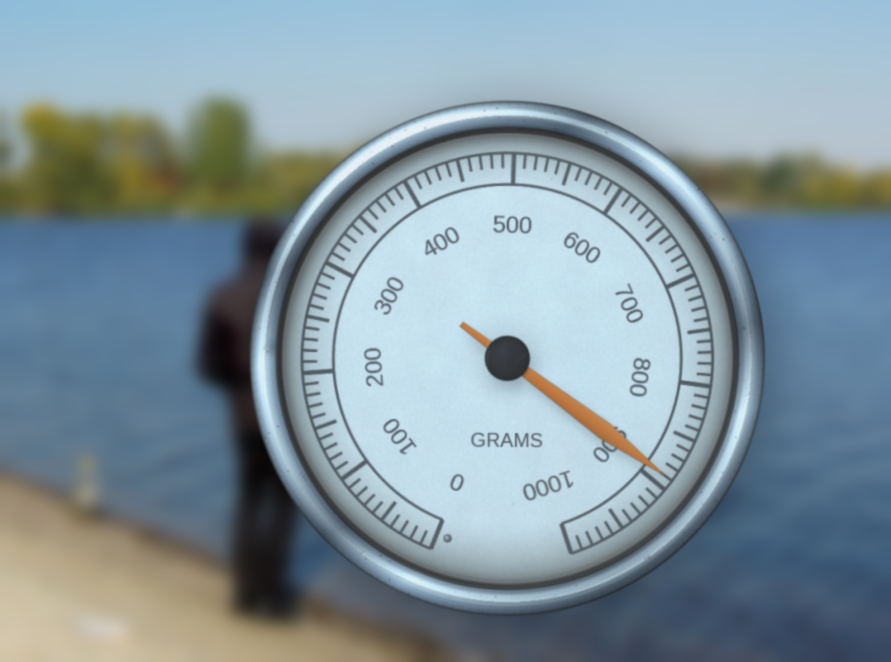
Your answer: 890 g
